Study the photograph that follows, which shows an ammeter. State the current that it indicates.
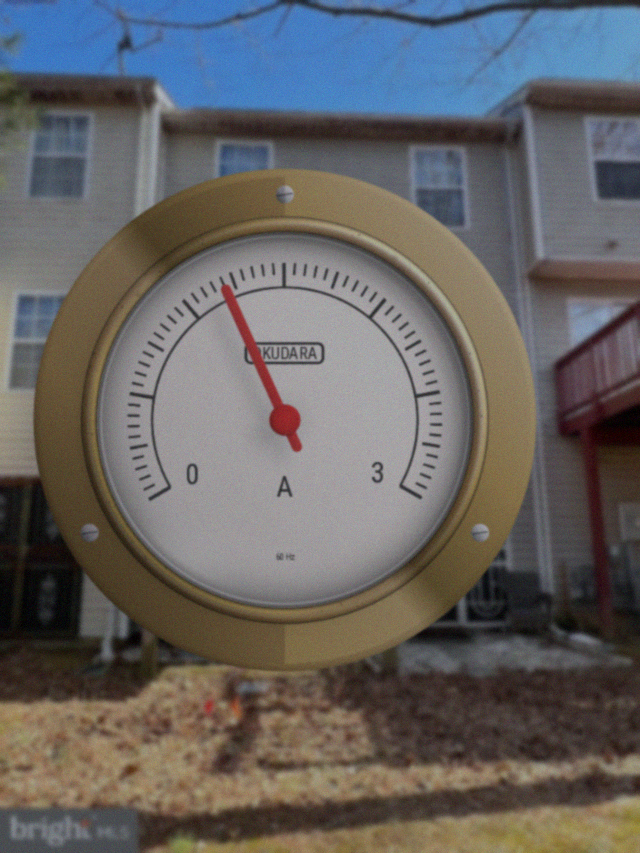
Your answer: 1.2 A
